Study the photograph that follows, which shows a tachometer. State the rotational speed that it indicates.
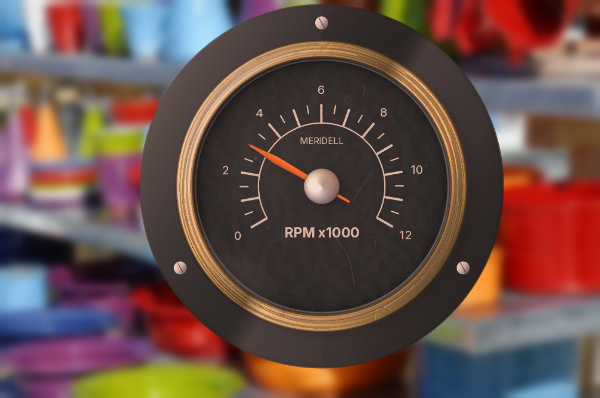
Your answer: 3000 rpm
